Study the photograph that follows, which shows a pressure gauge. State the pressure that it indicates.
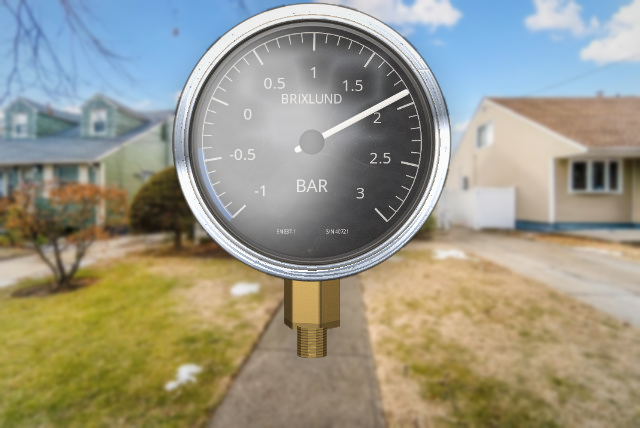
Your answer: 1.9 bar
